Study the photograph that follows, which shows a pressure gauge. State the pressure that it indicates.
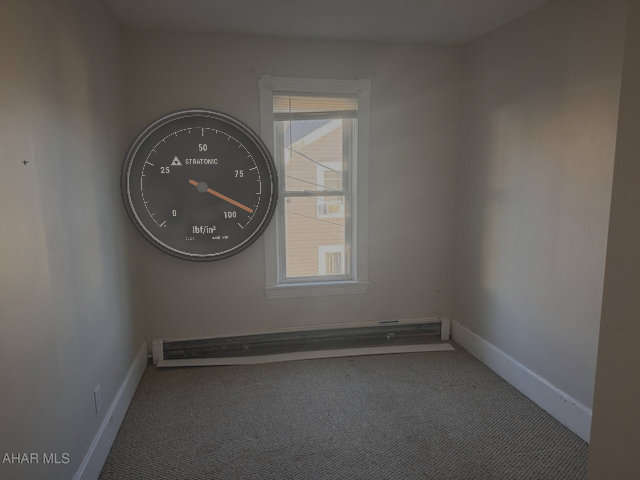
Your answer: 92.5 psi
